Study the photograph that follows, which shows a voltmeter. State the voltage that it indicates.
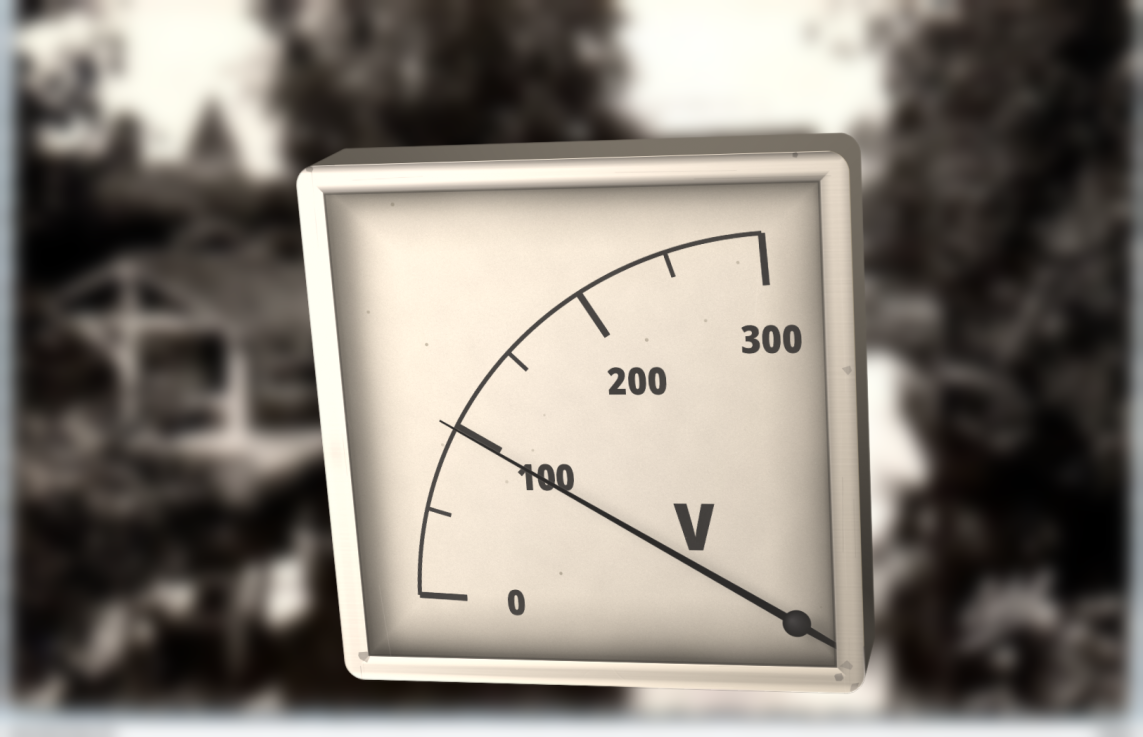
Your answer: 100 V
